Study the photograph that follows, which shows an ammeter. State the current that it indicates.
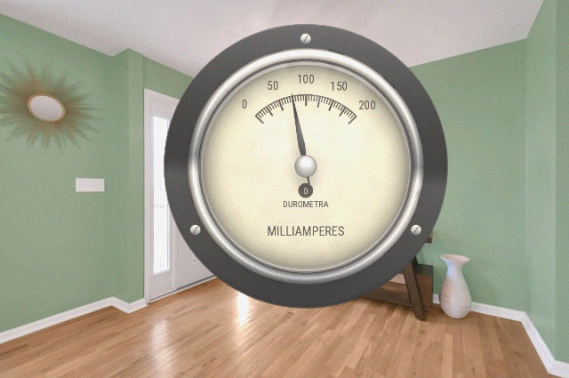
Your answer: 75 mA
